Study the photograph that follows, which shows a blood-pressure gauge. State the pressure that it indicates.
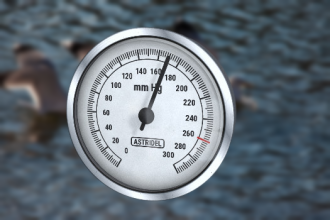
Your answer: 170 mmHg
